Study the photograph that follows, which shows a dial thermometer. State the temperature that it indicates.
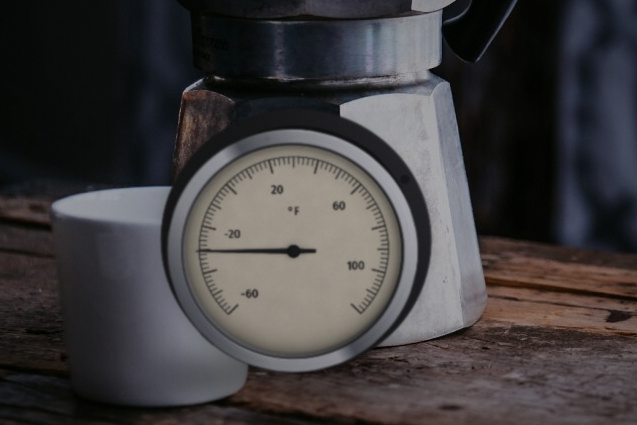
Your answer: -30 °F
